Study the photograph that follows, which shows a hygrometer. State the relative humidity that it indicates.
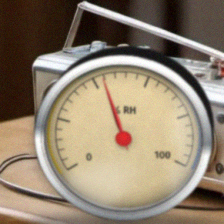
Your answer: 44 %
